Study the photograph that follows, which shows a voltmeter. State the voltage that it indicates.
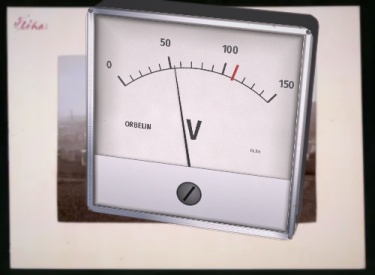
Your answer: 55 V
